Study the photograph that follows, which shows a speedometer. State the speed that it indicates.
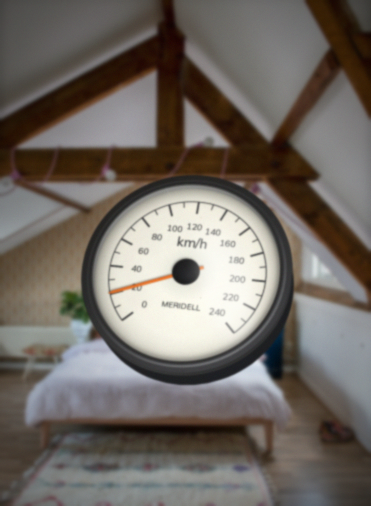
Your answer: 20 km/h
